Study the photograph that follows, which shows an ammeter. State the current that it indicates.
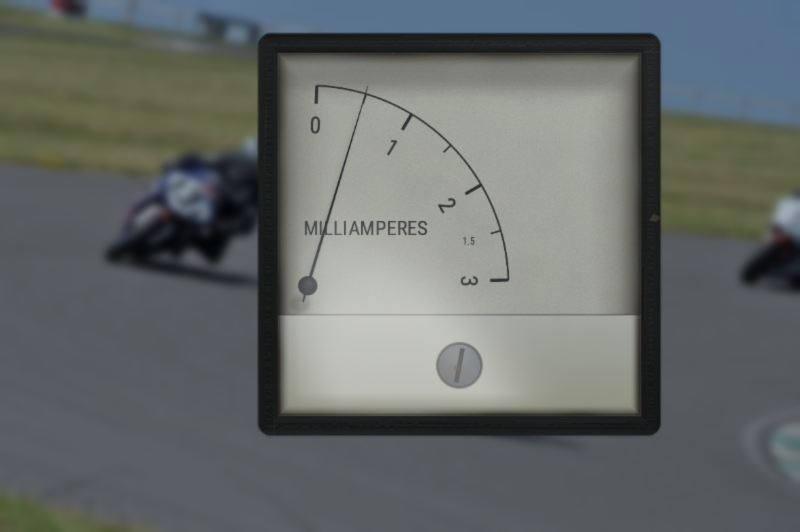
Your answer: 0.5 mA
